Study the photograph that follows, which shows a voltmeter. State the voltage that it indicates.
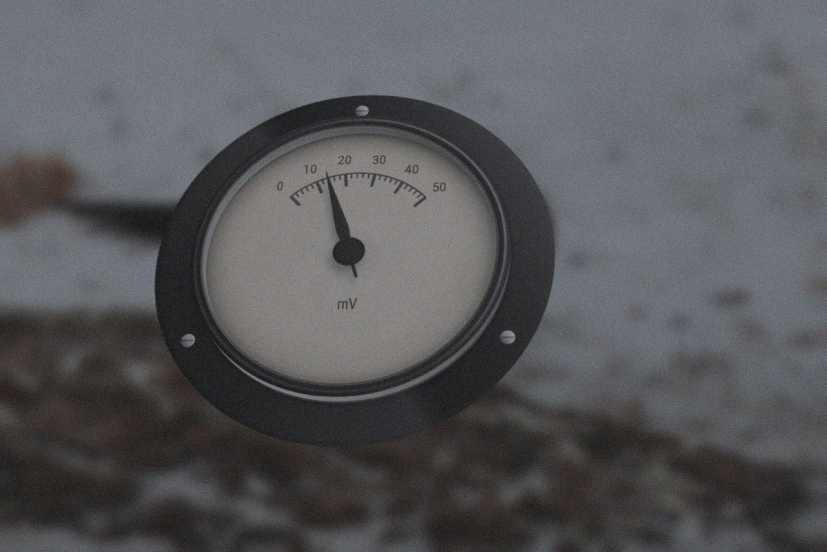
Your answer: 14 mV
